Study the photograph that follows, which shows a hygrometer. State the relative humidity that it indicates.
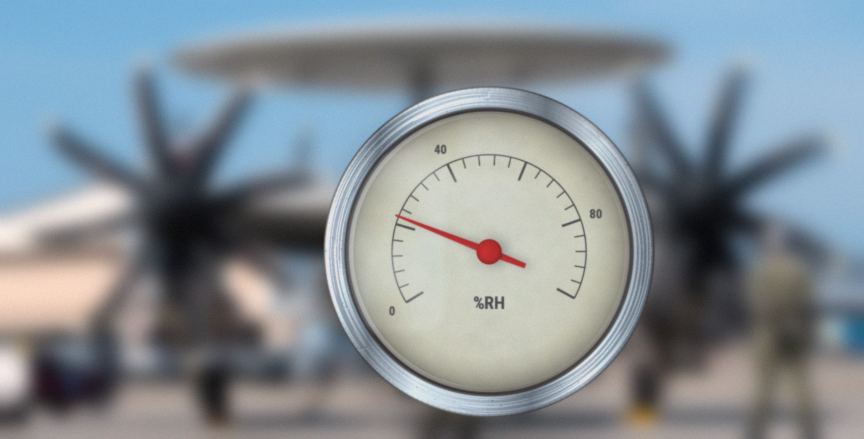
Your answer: 22 %
